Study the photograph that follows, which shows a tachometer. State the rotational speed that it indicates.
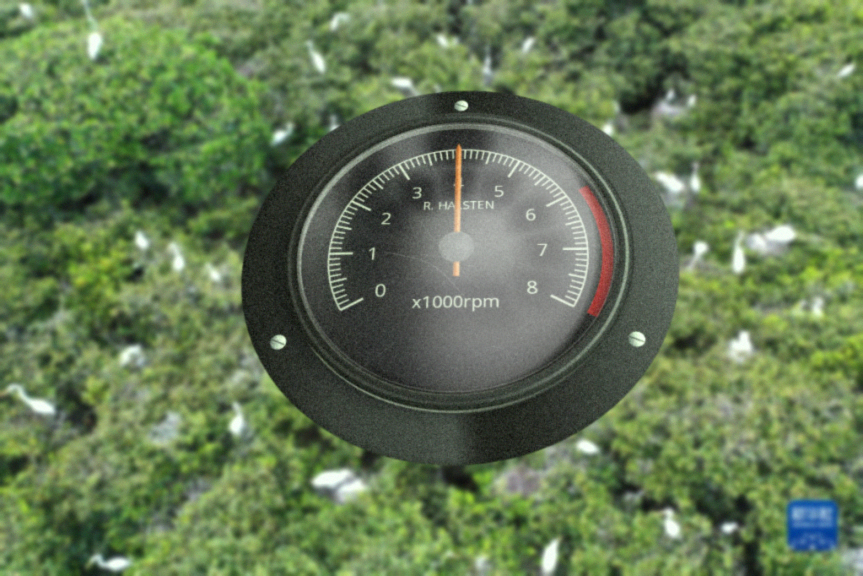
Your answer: 4000 rpm
